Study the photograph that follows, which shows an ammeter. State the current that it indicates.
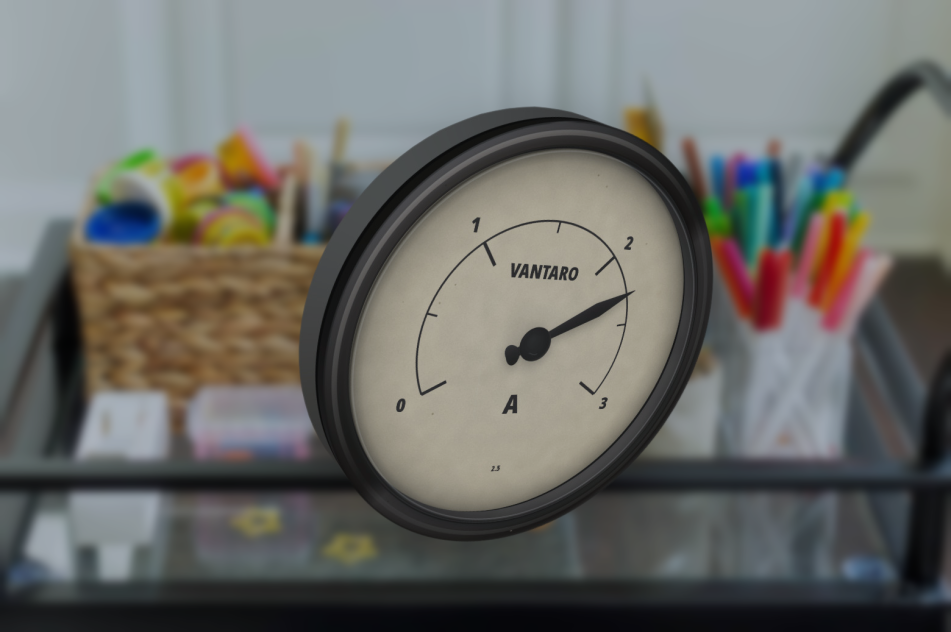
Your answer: 2.25 A
